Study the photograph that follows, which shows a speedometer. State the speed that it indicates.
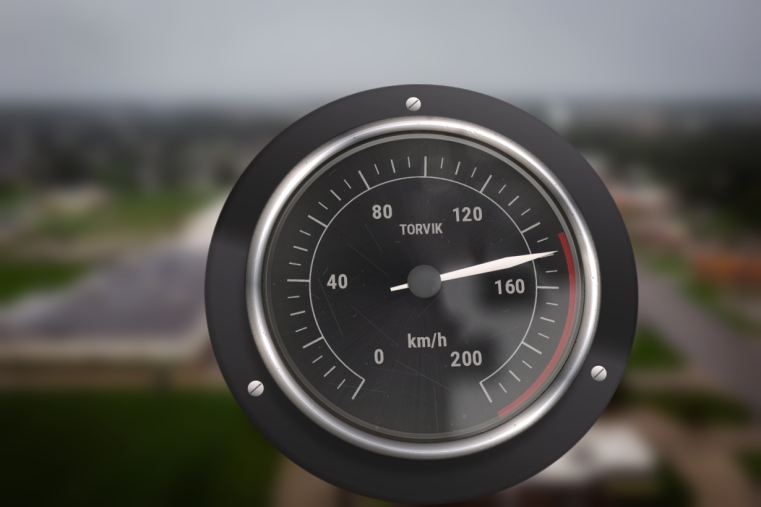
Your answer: 150 km/h
